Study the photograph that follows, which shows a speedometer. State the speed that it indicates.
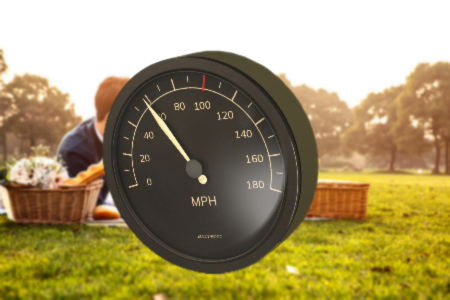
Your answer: 60 mph
